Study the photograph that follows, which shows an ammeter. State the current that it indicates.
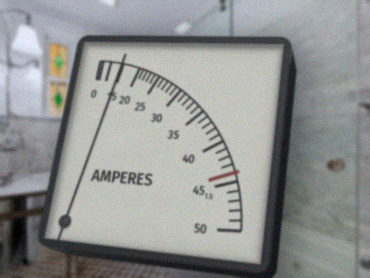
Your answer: 15 A
